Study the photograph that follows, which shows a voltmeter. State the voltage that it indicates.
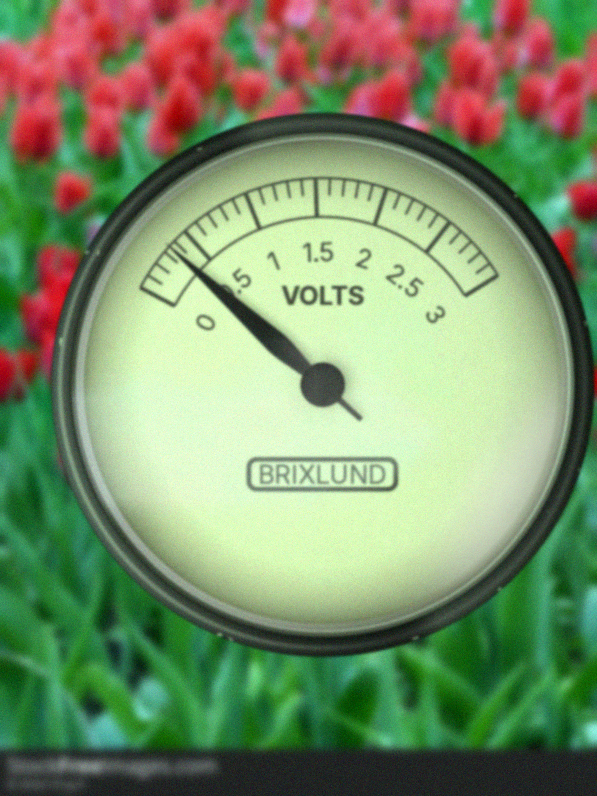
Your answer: 0.35 V
